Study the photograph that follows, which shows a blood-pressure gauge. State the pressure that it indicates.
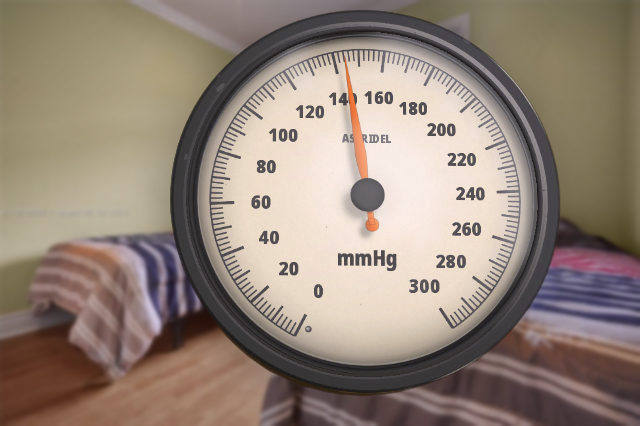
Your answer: 144 mmHg
